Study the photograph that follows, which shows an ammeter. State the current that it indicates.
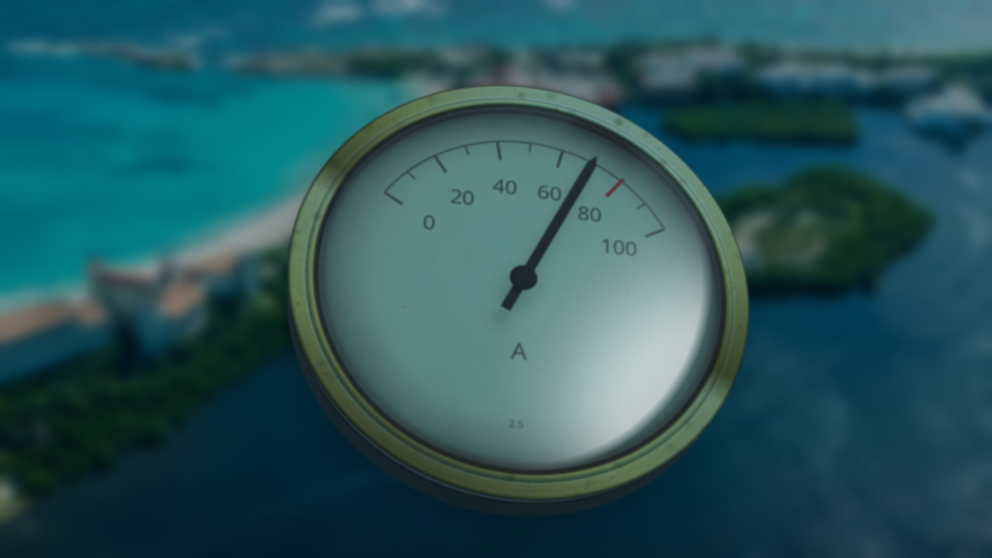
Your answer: 70 A
